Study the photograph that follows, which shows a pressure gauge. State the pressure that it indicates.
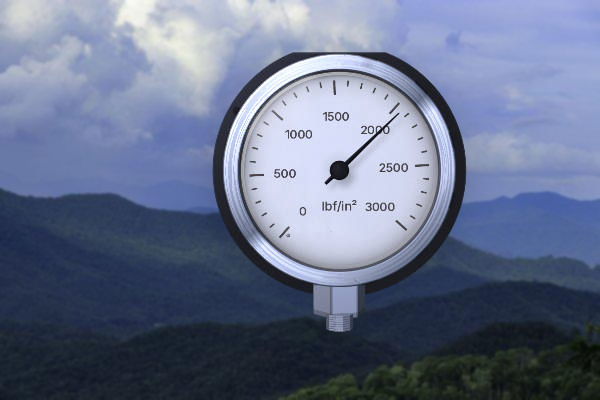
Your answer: 2050 psi
